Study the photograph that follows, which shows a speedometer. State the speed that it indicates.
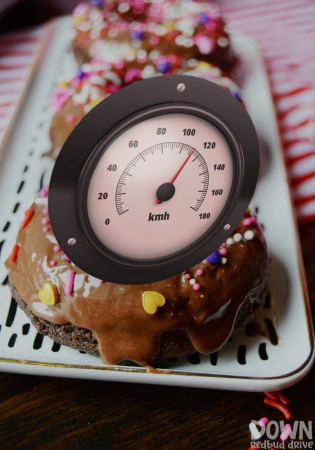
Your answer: 110 km/h
